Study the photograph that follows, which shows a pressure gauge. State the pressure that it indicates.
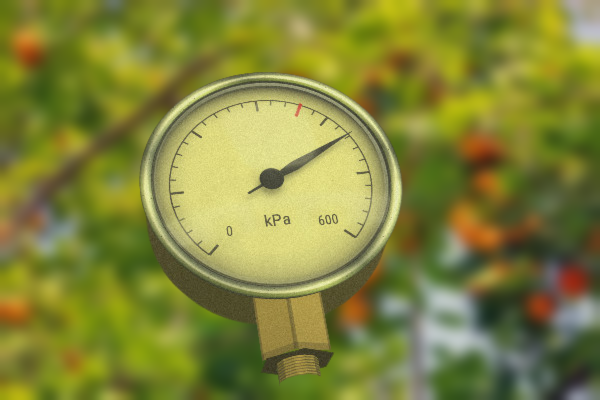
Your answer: 440 kPa
